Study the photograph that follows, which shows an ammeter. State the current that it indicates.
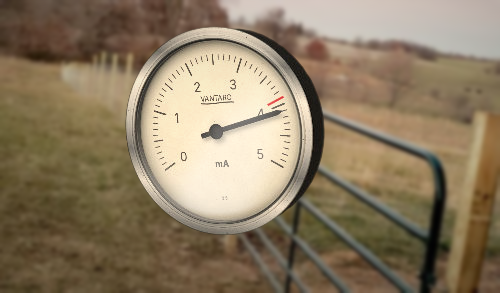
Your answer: 4.1 mA
